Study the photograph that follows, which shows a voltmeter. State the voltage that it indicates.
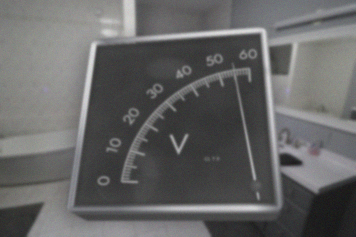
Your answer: 55 V
